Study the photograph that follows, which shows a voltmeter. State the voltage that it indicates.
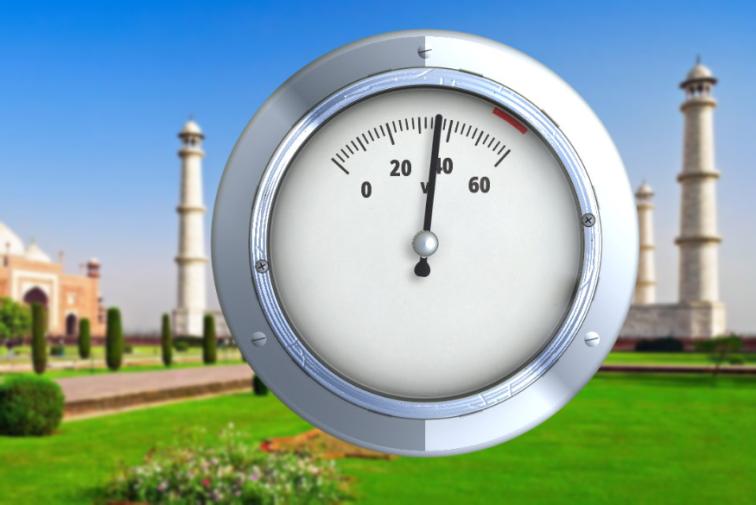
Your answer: 36 V
